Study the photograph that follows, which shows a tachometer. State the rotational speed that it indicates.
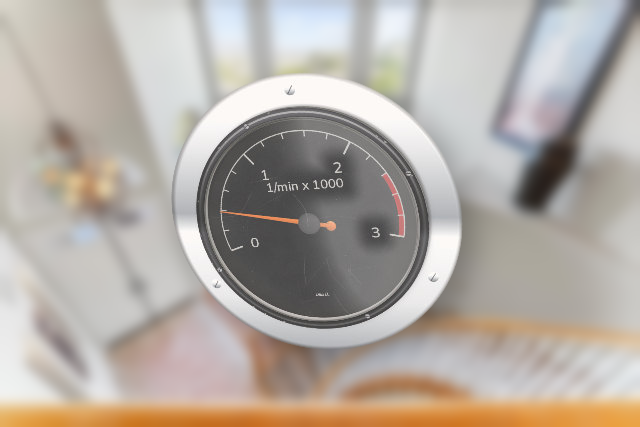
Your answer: 400 rpm
